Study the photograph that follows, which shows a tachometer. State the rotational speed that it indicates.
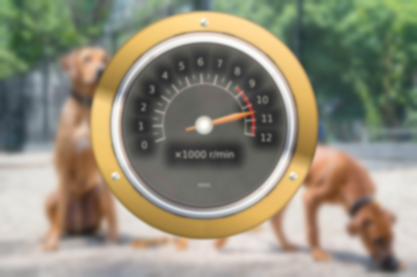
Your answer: 10500 rpm
